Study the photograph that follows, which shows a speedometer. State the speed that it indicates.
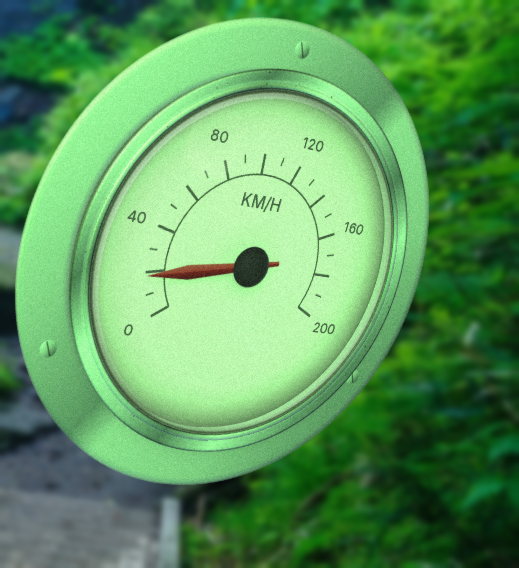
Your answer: 20 km/h
